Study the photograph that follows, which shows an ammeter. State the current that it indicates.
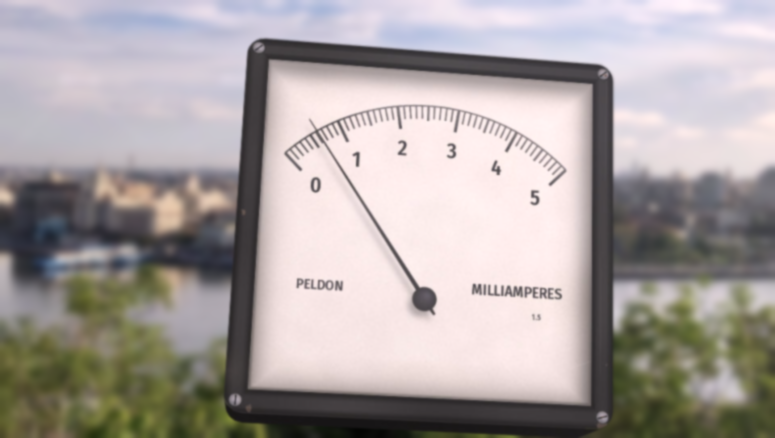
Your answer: 0.6 mA
